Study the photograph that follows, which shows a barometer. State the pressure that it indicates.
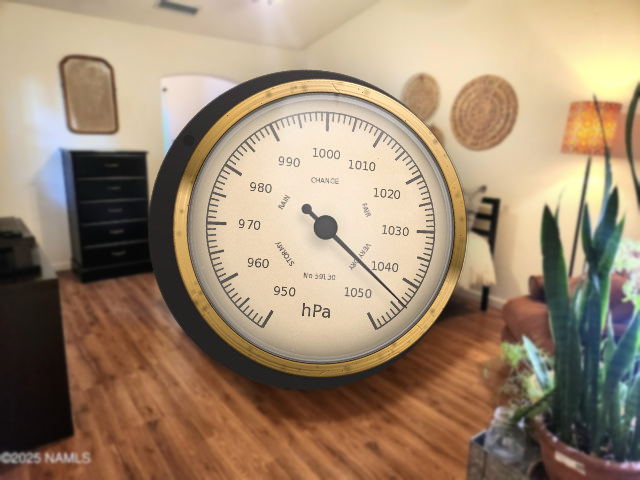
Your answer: 1044 hPa
